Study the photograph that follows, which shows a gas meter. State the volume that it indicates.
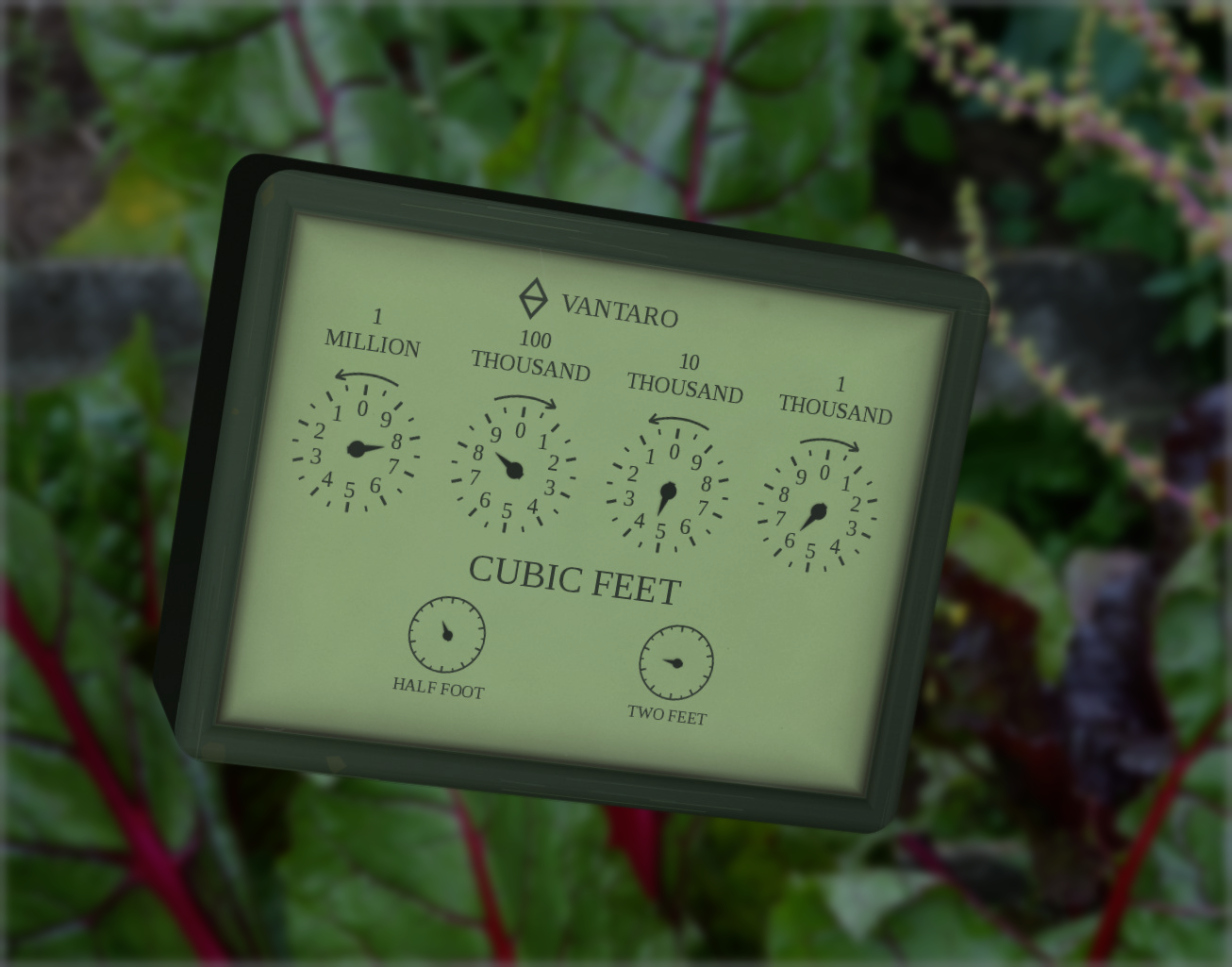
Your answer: 784600 ft³
